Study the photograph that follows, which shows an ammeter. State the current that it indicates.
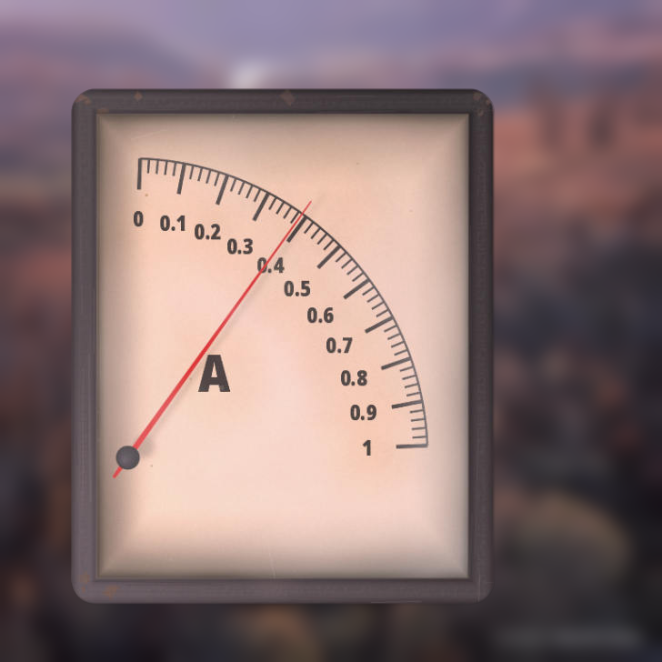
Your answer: 0.39 A
